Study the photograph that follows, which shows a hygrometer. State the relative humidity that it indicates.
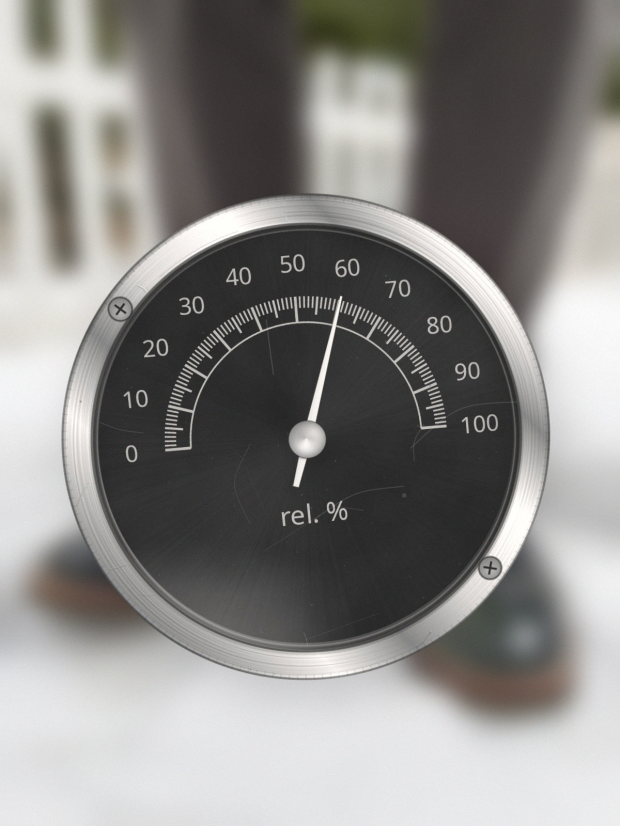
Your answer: 60 %
